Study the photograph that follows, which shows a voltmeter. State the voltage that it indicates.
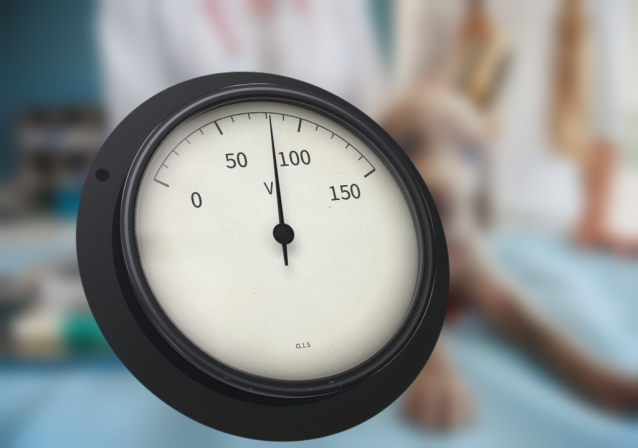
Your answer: 80 V
